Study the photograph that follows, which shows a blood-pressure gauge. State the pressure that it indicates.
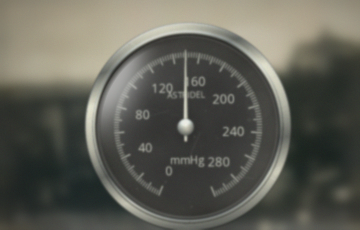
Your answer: 150 mmHg
